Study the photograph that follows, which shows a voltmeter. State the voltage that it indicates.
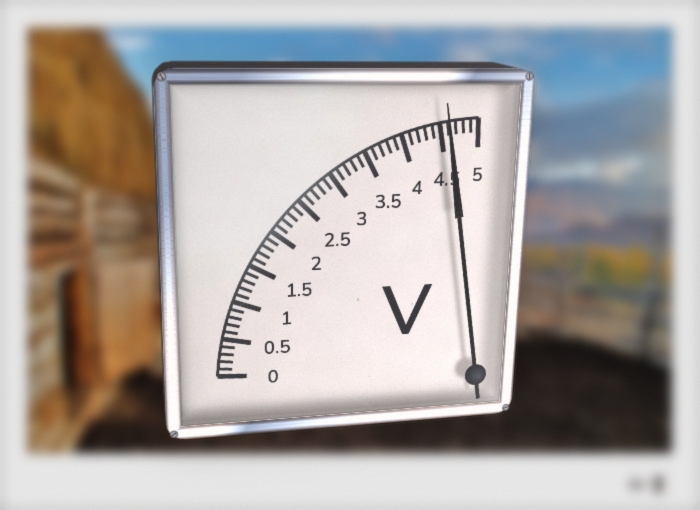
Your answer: 4.6 V
